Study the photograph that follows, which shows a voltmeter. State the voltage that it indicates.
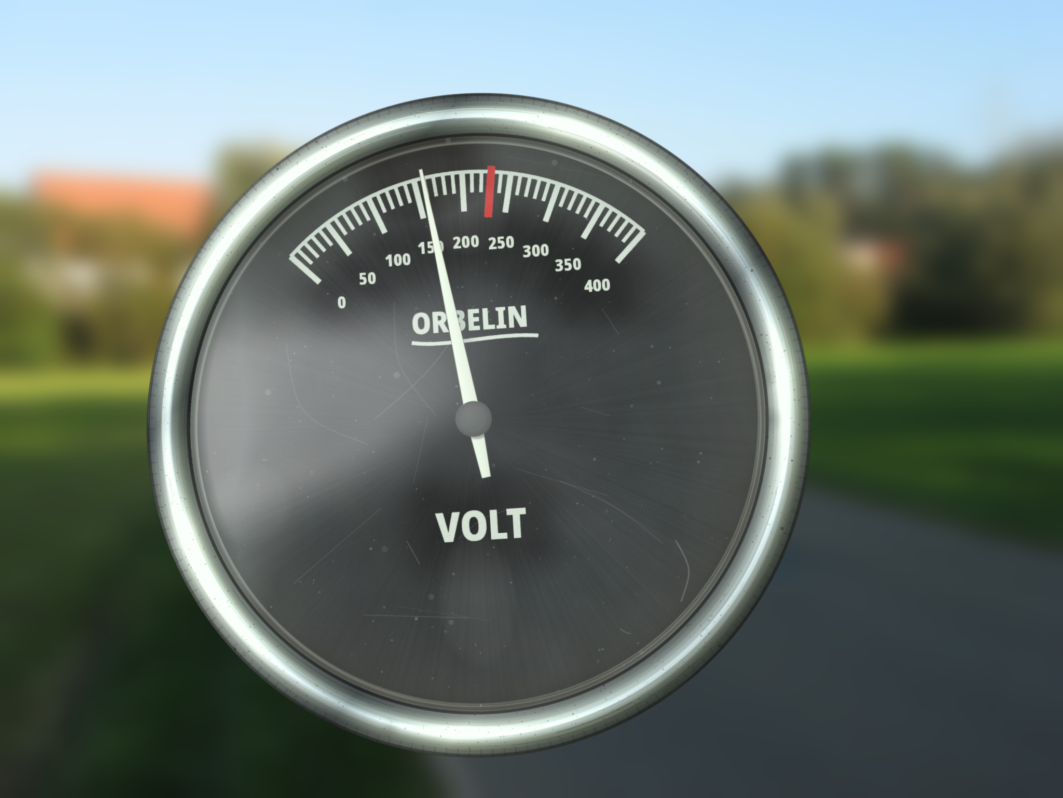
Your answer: 160 V
